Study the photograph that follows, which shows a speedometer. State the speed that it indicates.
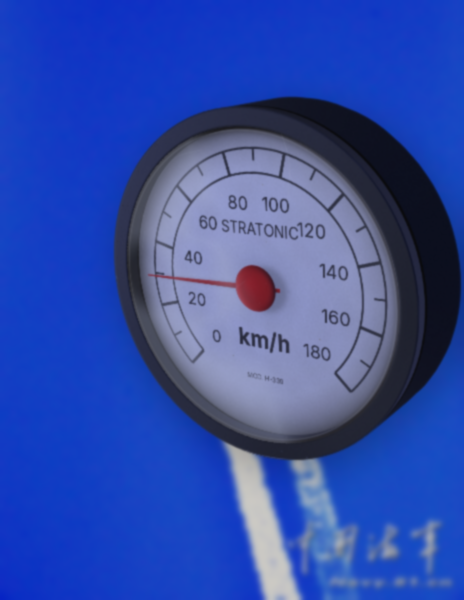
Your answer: 30 km/h
